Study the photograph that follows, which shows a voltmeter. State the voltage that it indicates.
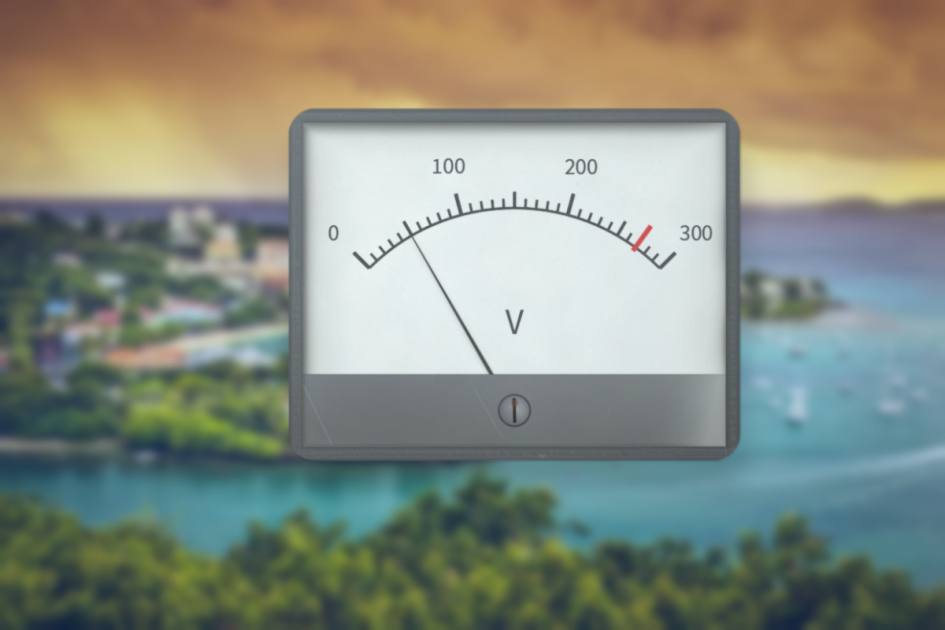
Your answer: 50 V
